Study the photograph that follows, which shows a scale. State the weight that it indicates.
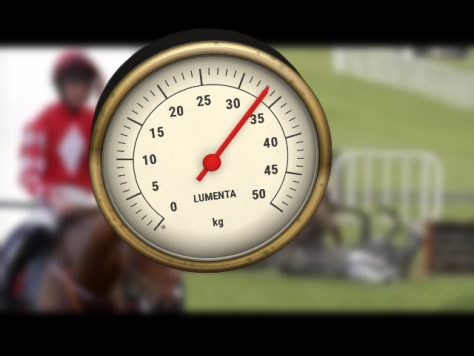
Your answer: 33 kg
